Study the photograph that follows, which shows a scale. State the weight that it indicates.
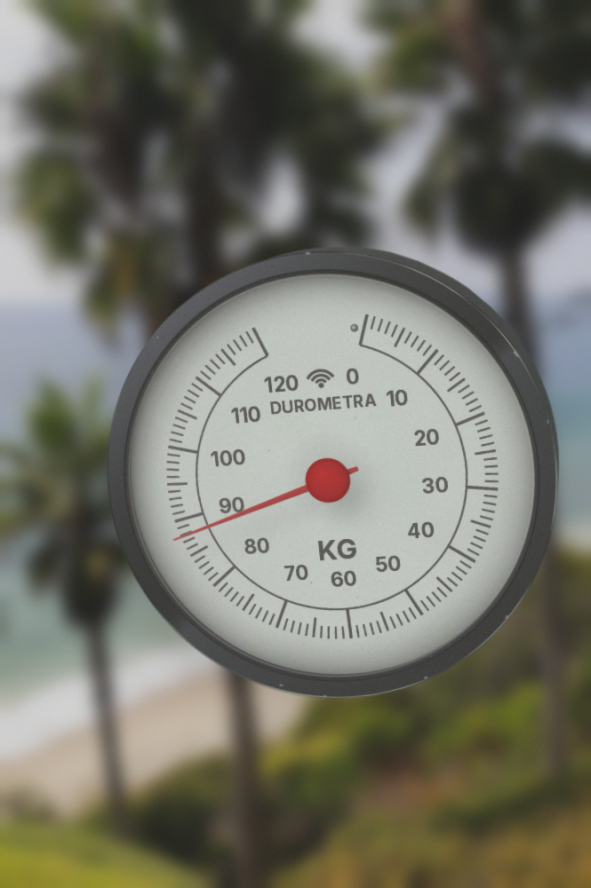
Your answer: 88 kg
